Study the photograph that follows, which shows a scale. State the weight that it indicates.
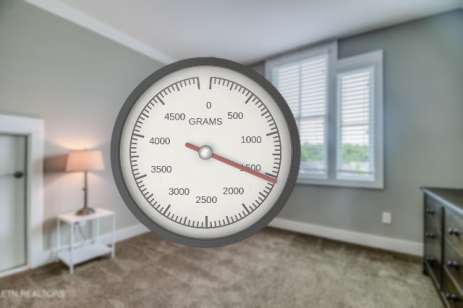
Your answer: 1550 g
